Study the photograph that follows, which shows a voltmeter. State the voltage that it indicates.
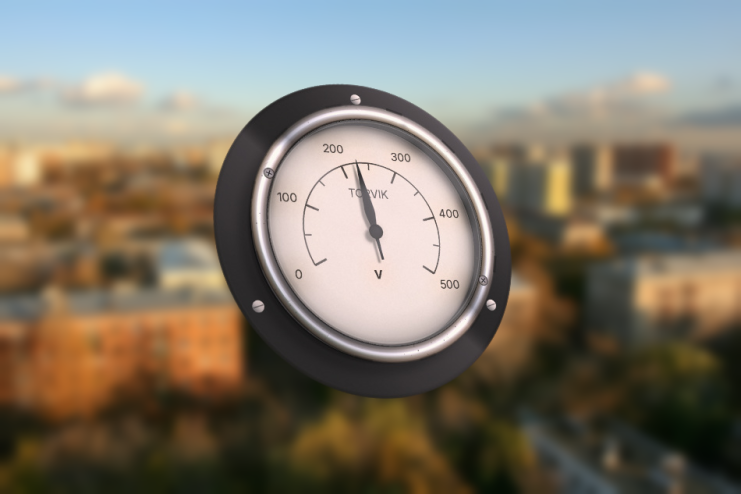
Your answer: 225 V
